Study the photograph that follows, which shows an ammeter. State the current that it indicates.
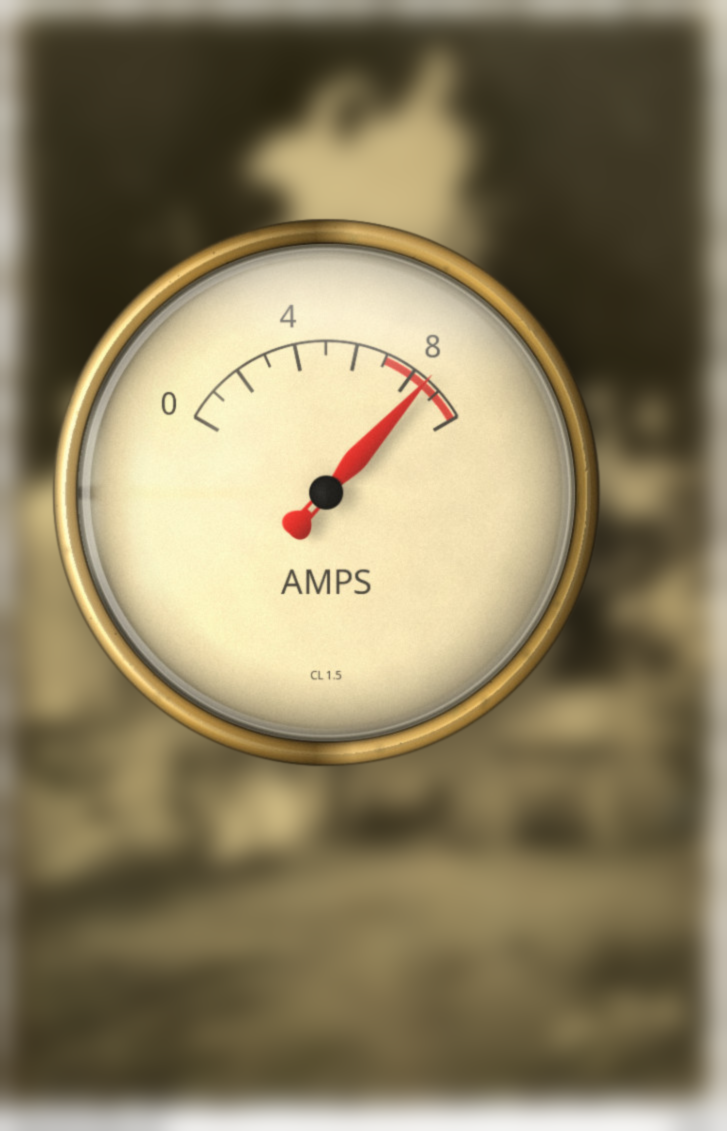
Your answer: 8.5 A
